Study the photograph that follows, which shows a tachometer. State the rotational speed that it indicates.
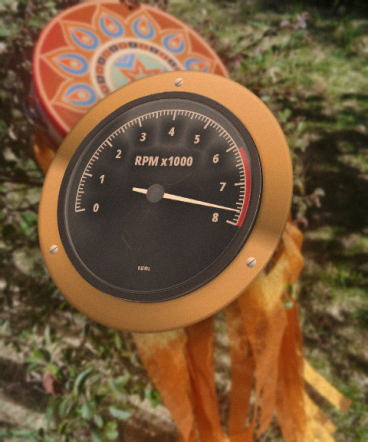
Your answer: 7700 rpm
